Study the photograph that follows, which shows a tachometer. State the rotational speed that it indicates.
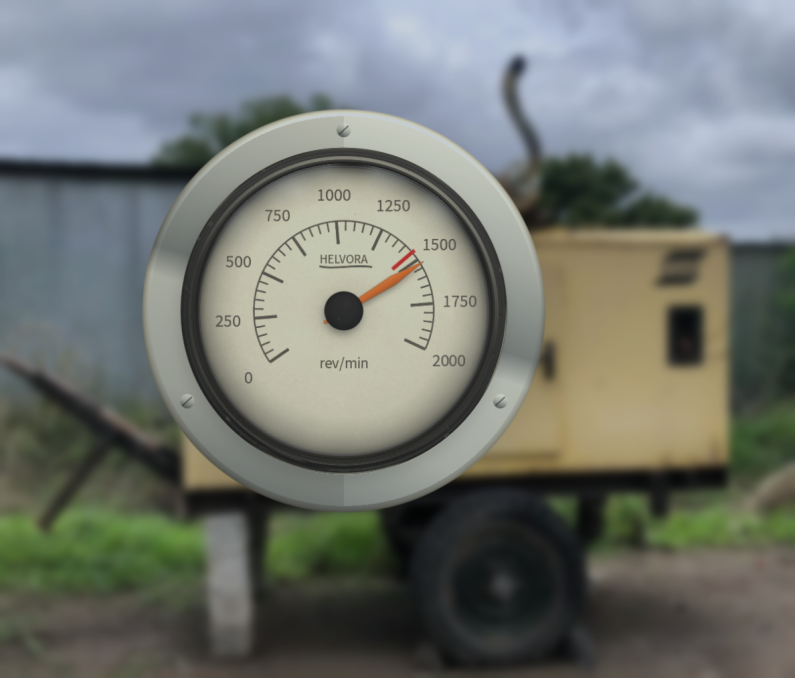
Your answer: 1525 rpm
